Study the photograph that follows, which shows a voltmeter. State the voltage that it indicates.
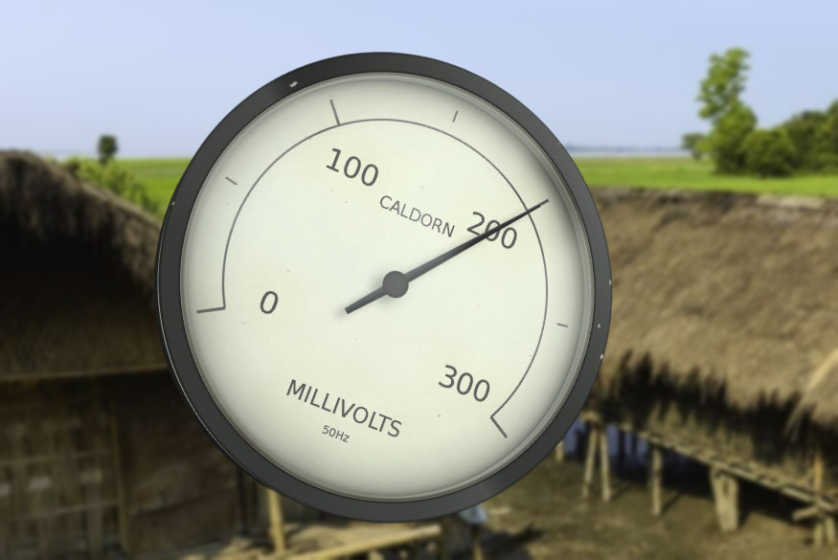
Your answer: 200 mV
